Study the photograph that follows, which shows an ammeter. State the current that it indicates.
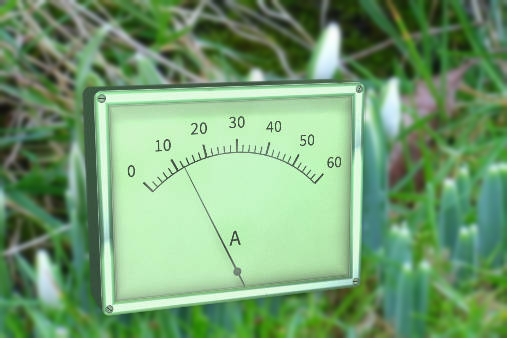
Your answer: 12 A
